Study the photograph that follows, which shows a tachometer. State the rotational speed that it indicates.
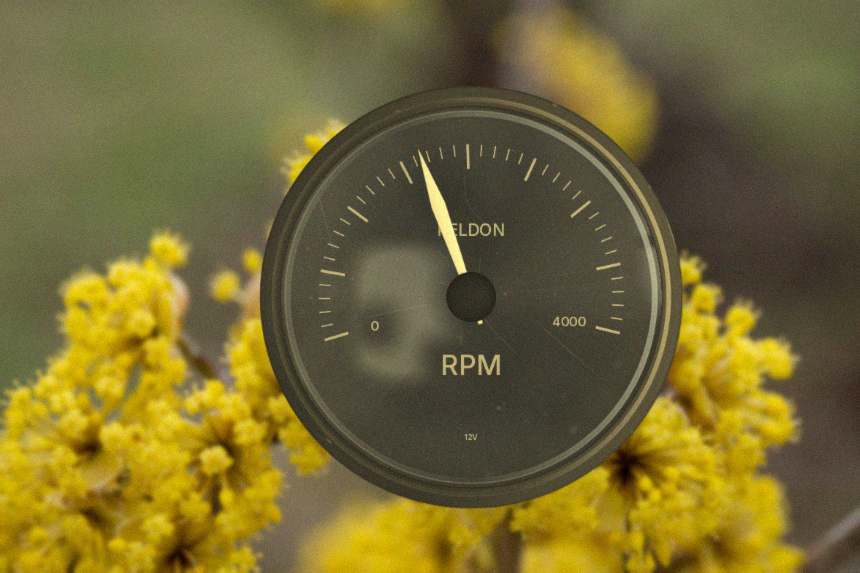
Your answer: 1650 rpm
